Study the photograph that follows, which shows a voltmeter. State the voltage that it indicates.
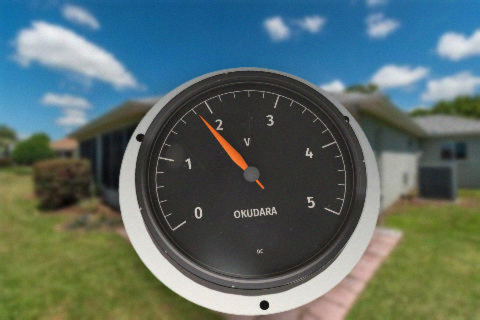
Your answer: 1.8 V
